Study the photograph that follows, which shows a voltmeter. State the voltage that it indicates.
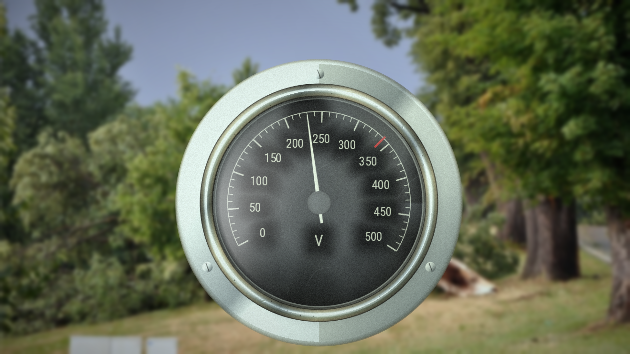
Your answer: 230 V
